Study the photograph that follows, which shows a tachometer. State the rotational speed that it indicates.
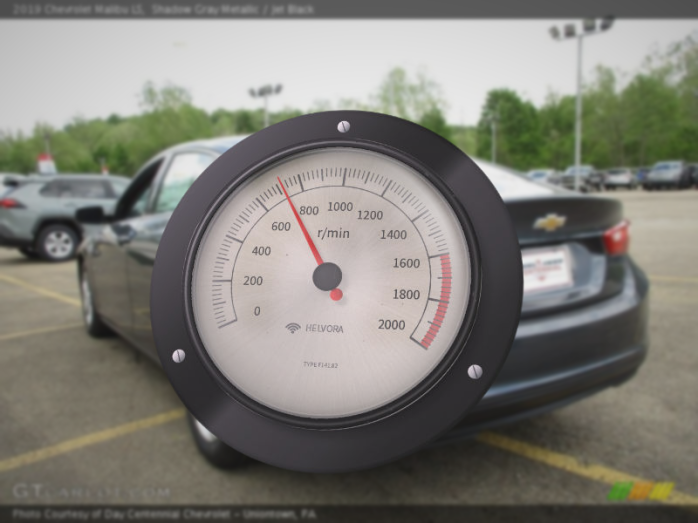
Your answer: 720 rpm
